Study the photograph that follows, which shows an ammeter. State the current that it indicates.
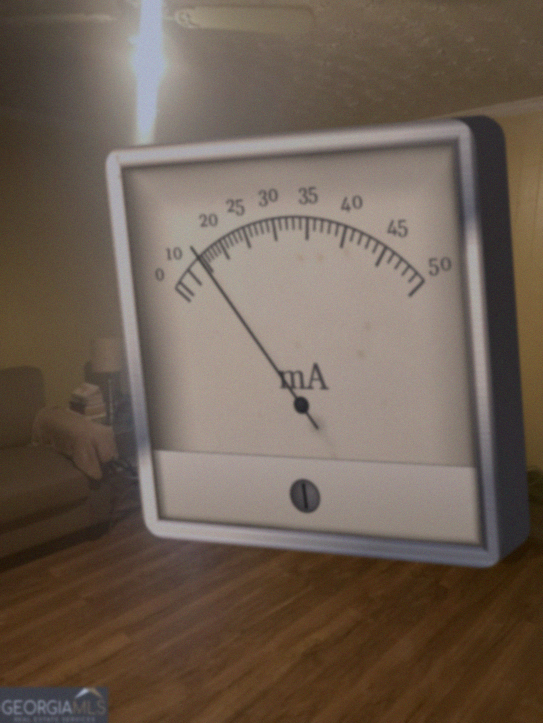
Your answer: 15 mA
